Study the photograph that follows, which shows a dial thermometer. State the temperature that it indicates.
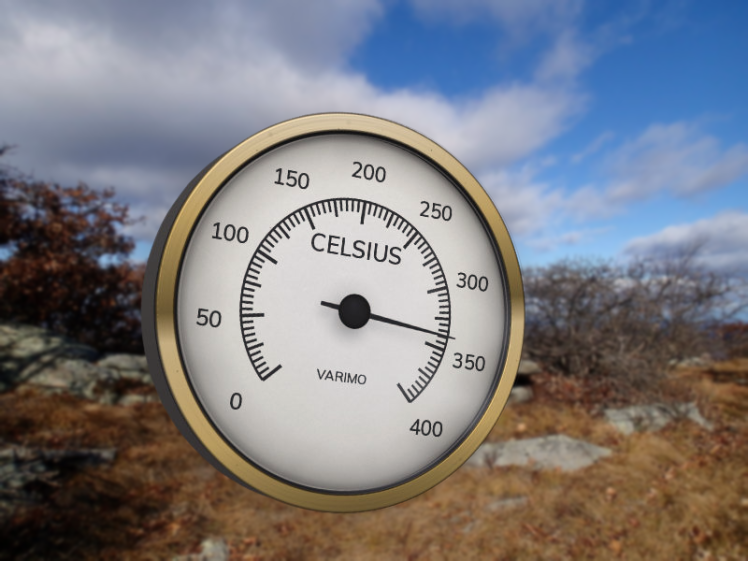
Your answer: 340 °C
